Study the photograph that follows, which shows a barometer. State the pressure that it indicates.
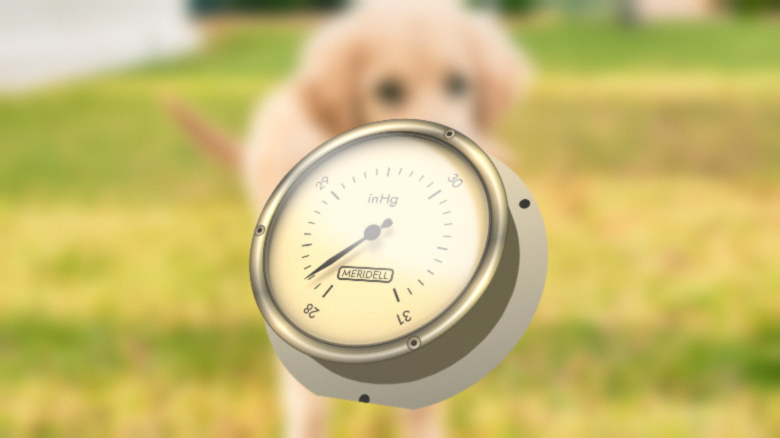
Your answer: 28.2 inHg
